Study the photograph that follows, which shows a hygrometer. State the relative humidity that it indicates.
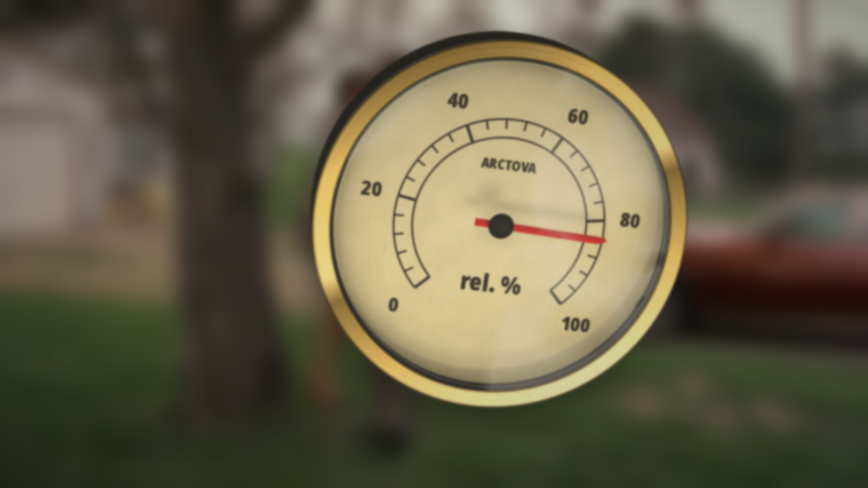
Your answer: 84 %
